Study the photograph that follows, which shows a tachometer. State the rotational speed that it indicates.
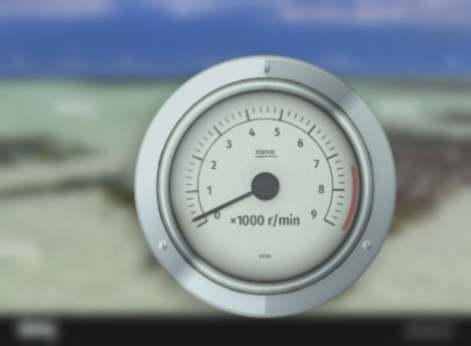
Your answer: 200 rpm
